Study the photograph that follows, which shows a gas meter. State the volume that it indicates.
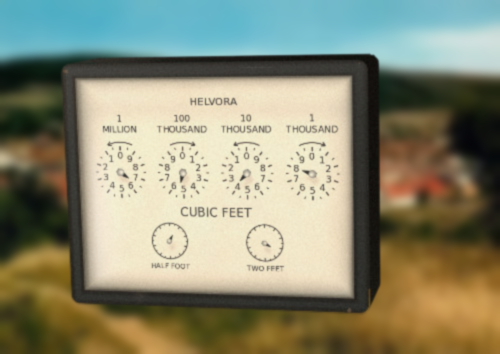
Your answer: 653800 ft³
